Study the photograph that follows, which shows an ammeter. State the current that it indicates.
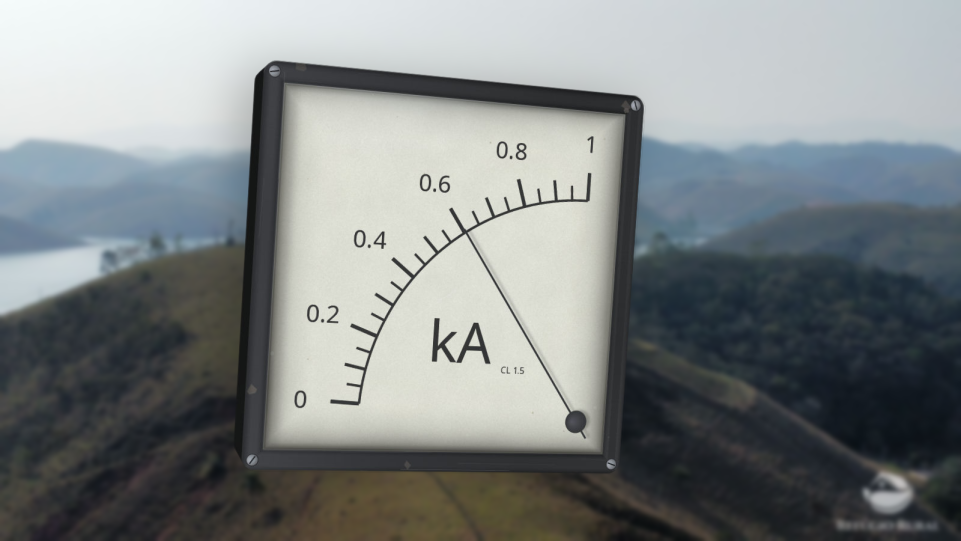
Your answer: 0.6 kA
